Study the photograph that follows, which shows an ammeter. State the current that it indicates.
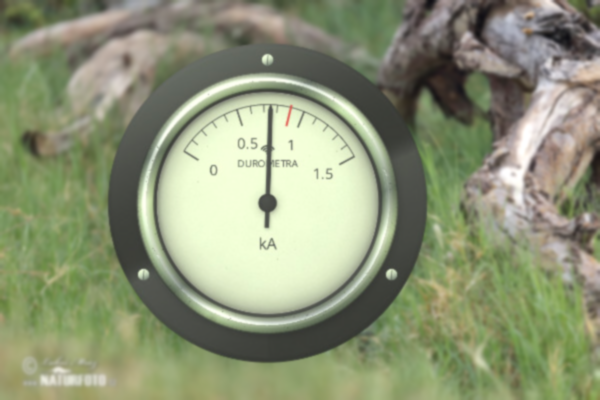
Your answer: 0.75 kA
